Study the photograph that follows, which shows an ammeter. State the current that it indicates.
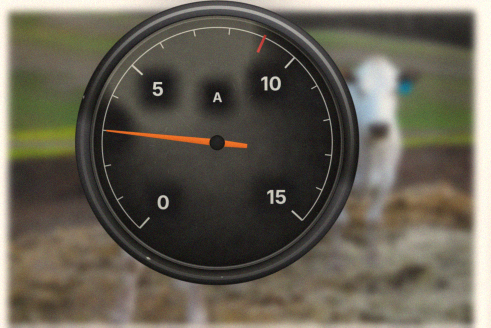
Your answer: 3 A
